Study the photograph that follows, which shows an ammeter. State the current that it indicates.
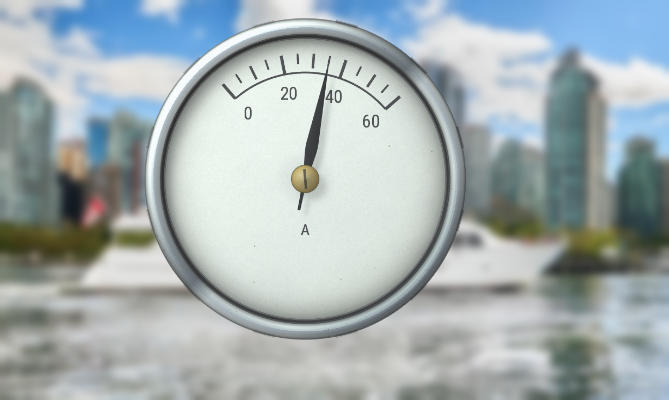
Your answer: 35 A
